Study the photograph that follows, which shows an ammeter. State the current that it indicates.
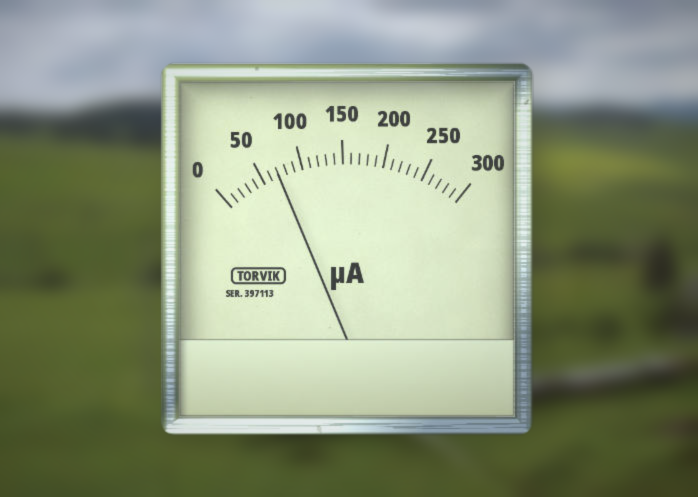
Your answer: 70 µA
